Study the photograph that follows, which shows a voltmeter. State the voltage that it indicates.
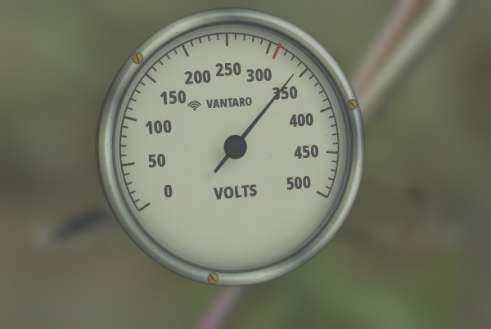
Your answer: 340 V
